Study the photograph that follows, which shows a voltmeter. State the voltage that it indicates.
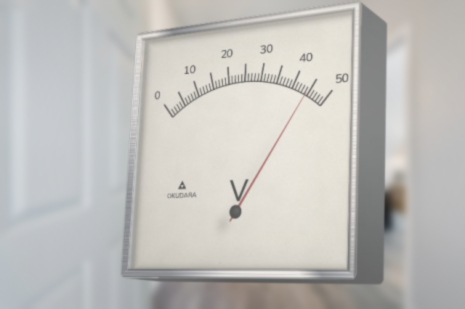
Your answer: 45 V
